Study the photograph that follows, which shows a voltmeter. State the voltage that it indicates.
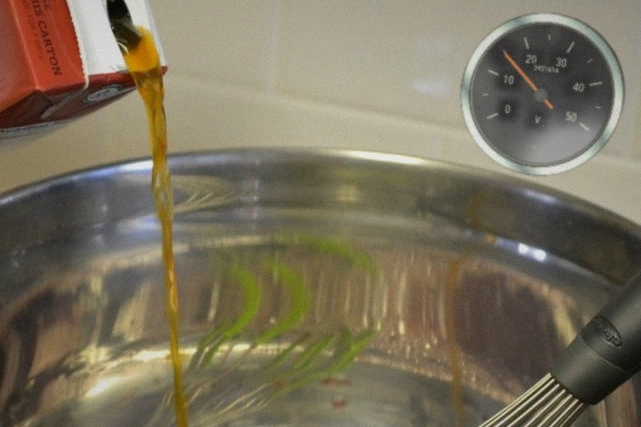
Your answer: 15 V
